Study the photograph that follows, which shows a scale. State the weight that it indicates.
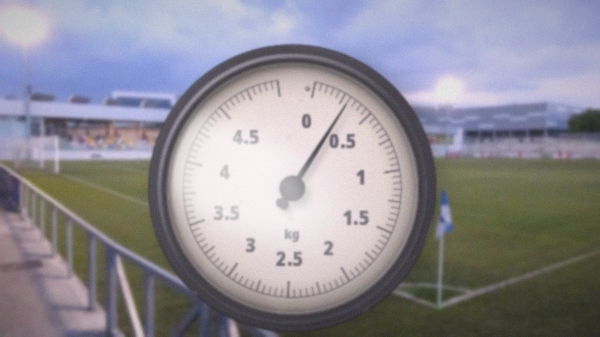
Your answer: 0.3 kg
